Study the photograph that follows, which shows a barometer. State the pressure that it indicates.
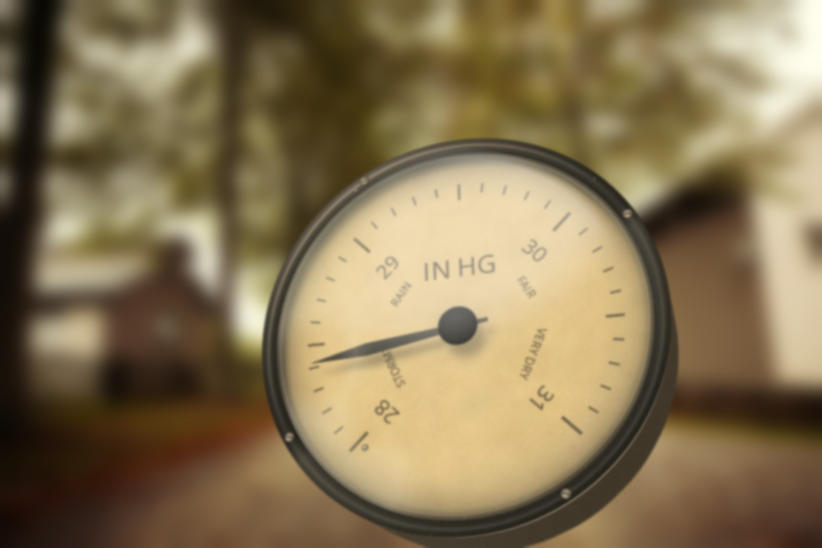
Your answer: 28.4 inHg
